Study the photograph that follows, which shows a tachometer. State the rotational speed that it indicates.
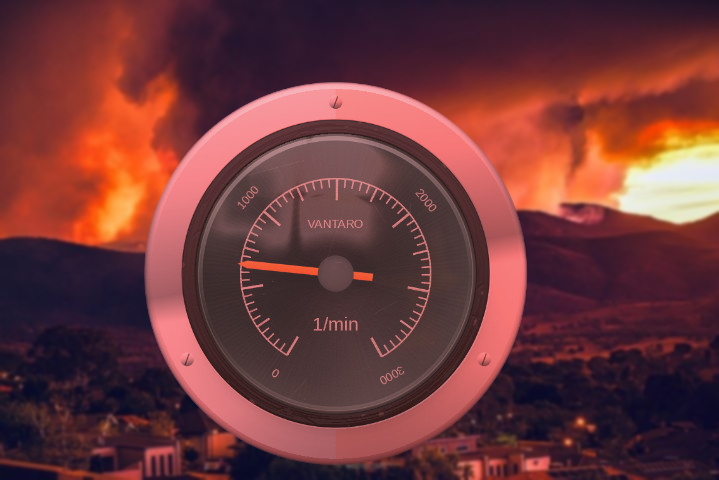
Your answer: 650 rpm
